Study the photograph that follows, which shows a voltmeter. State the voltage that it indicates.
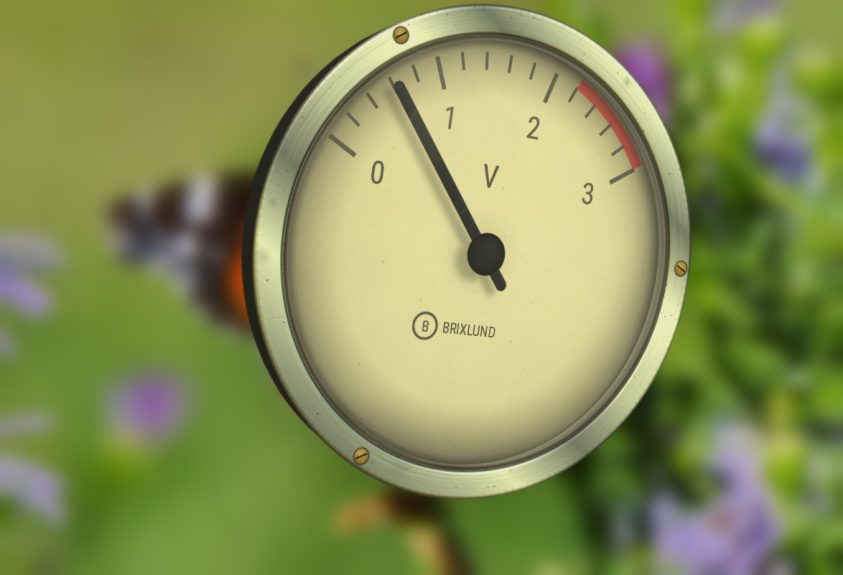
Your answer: 0.6 V
